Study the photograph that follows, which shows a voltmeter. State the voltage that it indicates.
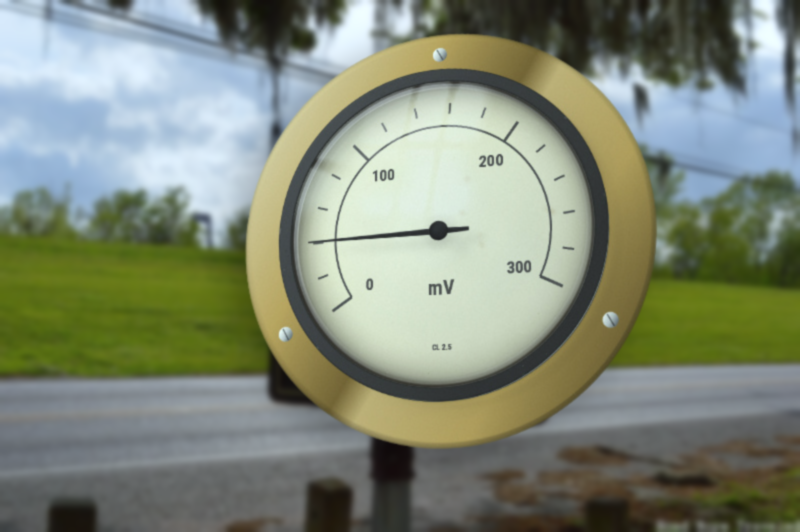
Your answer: 40 mV
